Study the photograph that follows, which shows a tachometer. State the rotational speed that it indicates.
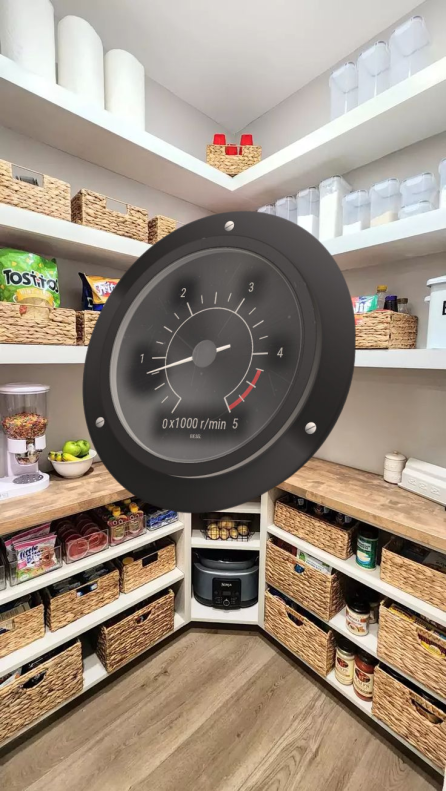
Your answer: 750 rpm
